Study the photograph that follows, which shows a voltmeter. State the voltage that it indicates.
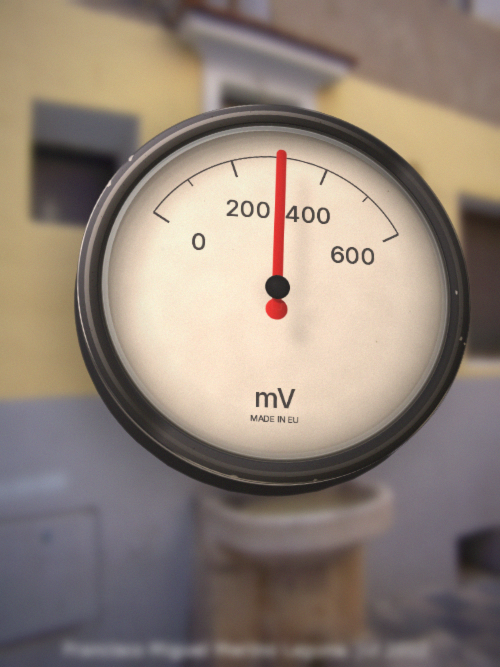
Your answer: 300 mV
